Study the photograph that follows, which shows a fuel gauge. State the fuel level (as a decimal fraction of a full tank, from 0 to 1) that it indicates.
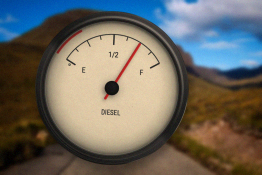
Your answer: 0.75
